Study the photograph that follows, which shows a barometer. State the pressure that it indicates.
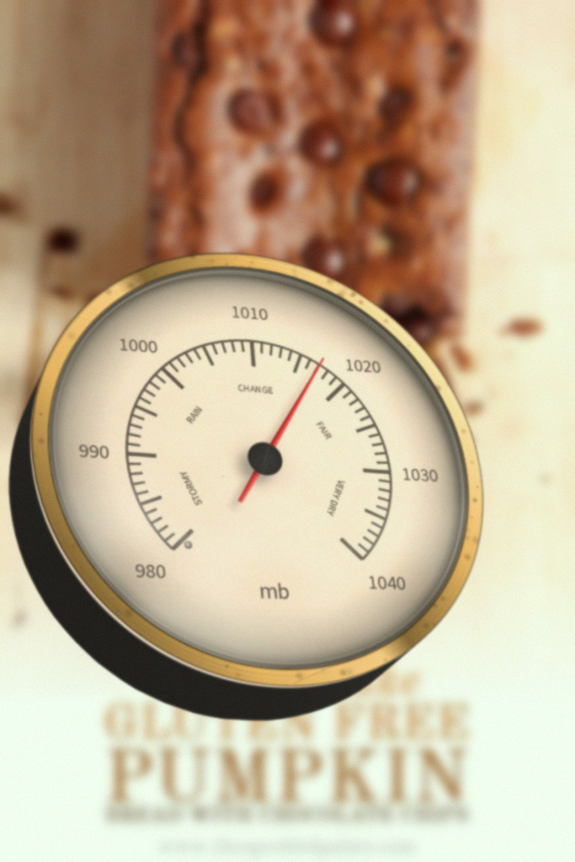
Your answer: 1017 mbar
